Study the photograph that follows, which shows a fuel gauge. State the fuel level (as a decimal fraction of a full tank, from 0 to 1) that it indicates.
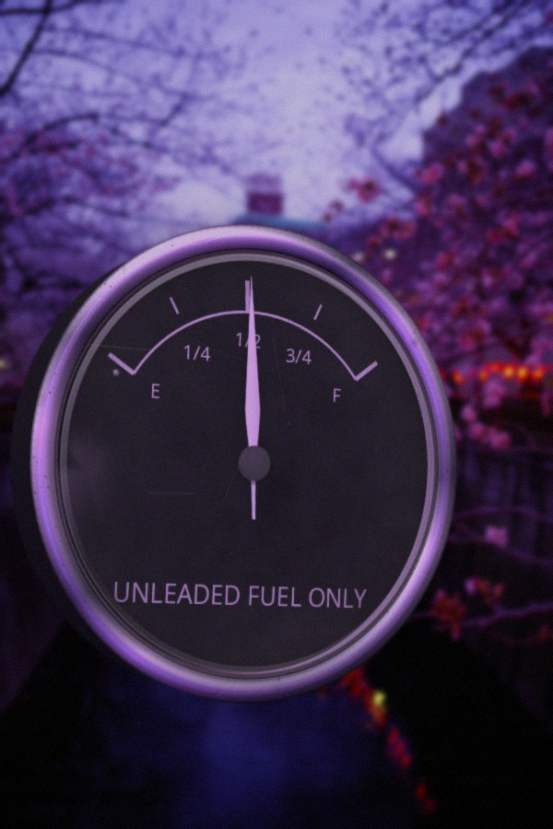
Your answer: 0.5
